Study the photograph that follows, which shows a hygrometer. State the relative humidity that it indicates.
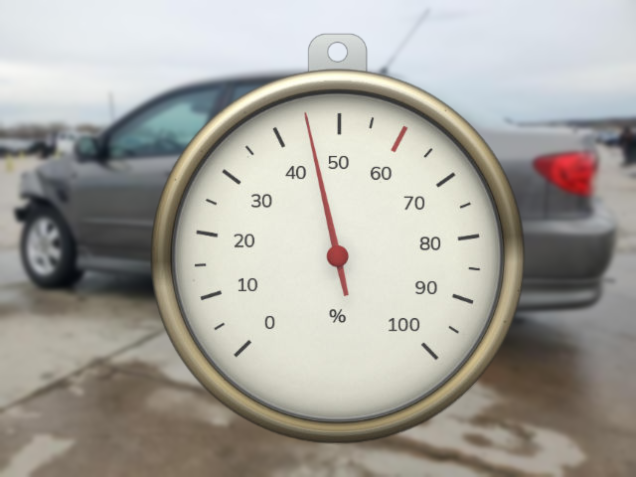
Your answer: 45 %
